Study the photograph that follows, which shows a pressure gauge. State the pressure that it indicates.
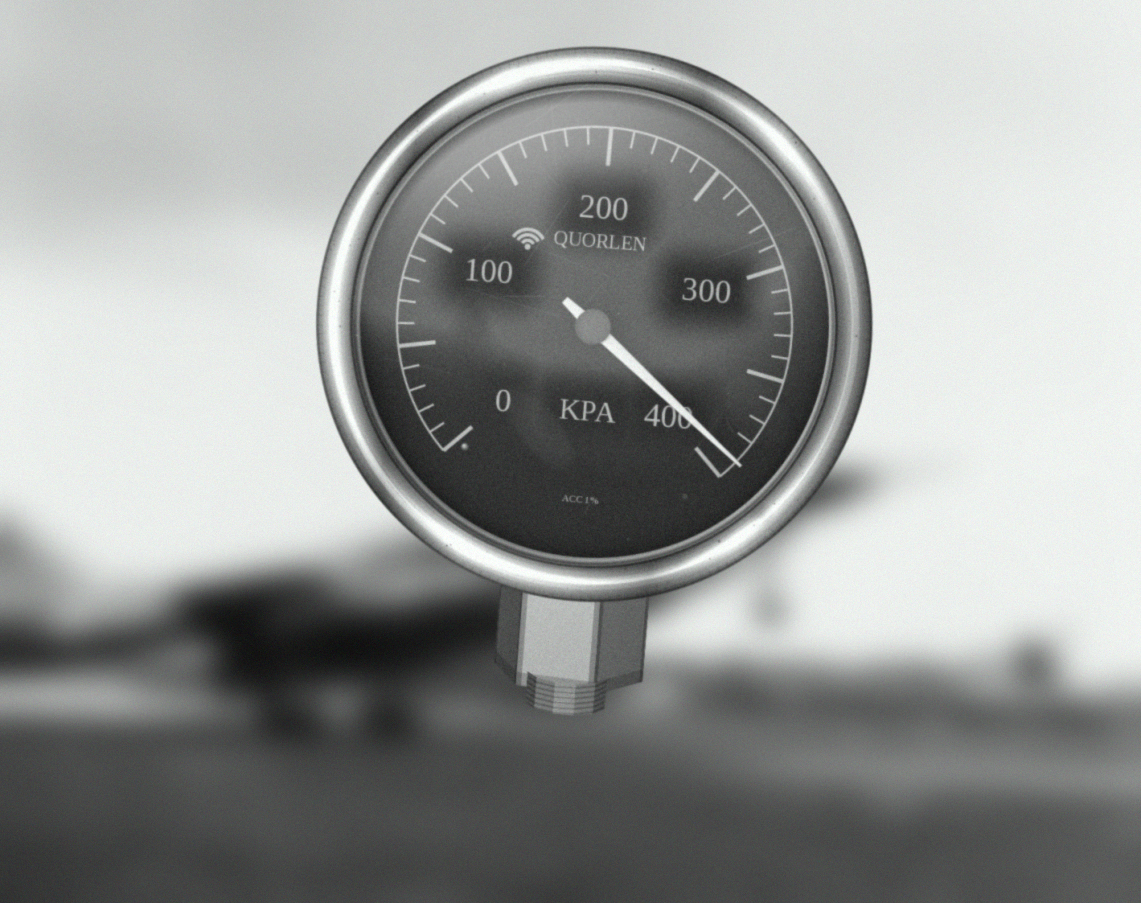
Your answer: 390 kPa
